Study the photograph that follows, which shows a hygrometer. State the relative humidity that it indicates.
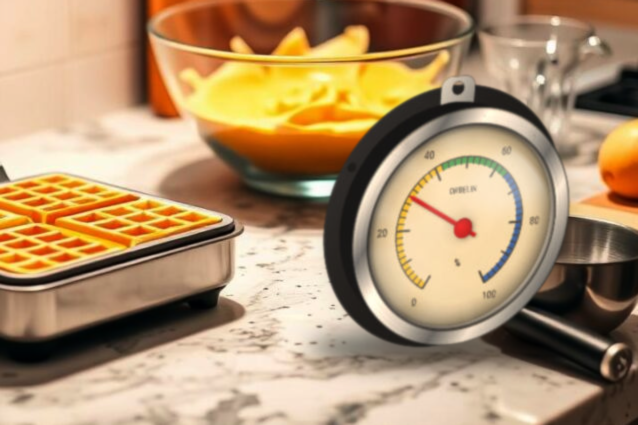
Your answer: 30 %
